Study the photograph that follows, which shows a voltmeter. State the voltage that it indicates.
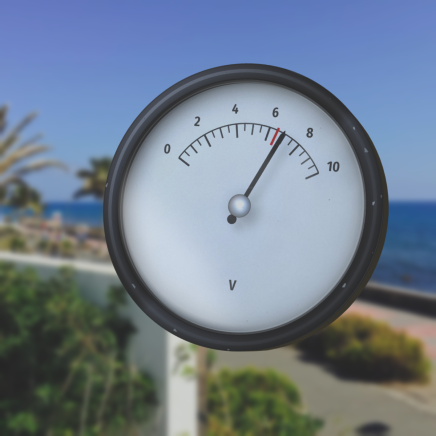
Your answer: 7 V
